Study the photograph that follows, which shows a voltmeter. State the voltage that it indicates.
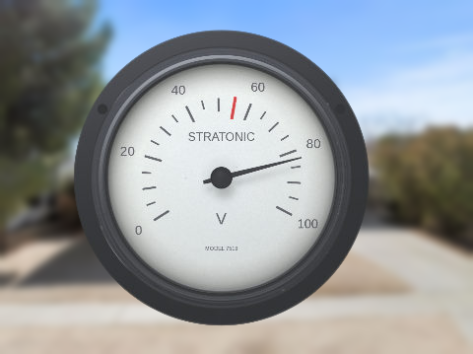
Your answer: 82.5 V
